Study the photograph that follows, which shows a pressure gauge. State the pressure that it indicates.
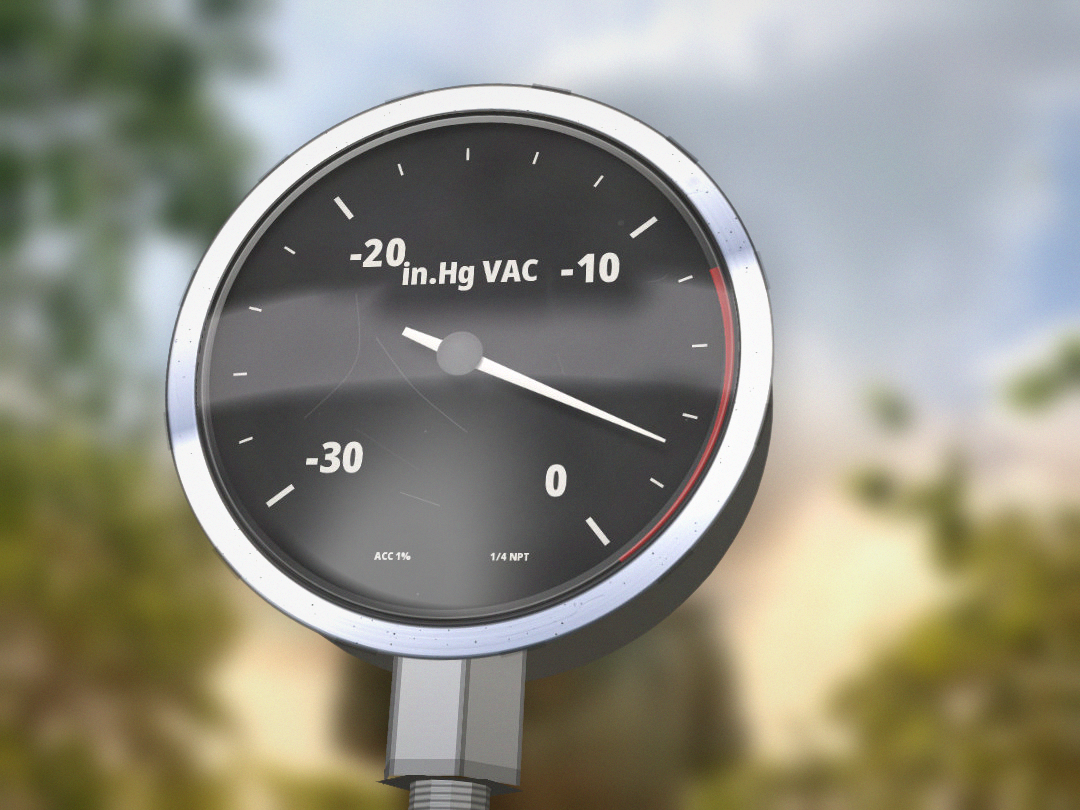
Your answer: -3 inHg
